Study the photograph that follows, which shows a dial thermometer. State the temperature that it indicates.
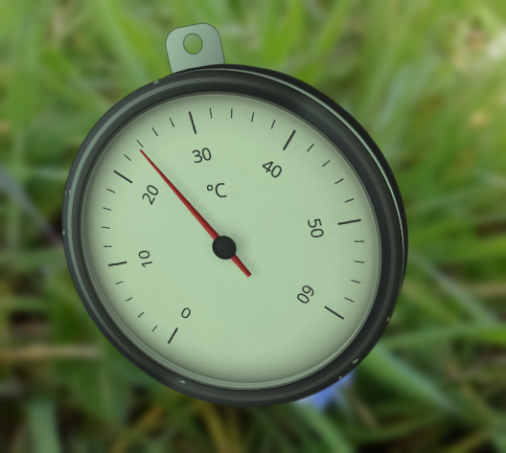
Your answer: 24 °C
